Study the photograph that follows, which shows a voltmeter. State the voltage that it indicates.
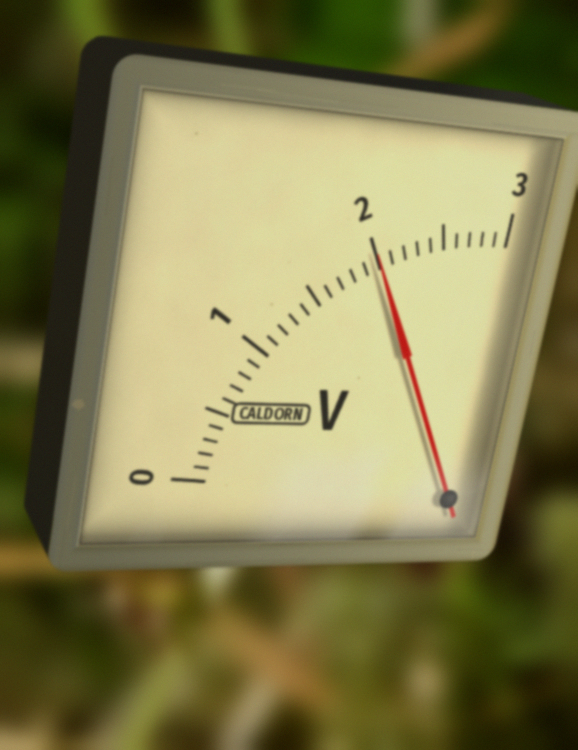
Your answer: 2 V
